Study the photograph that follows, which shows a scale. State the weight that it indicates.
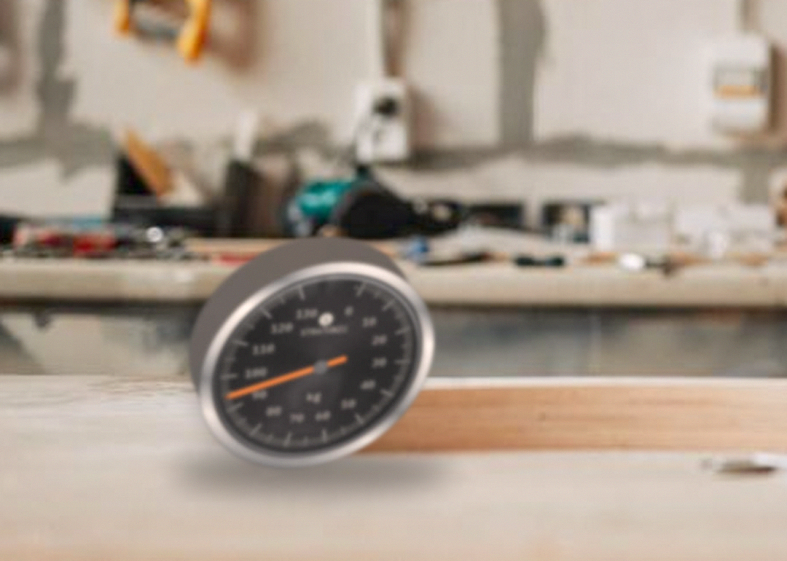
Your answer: 95 kg
